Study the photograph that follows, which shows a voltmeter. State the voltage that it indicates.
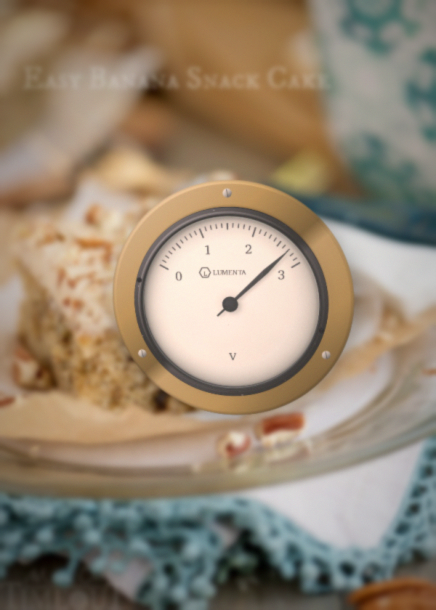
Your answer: 2.7 V
